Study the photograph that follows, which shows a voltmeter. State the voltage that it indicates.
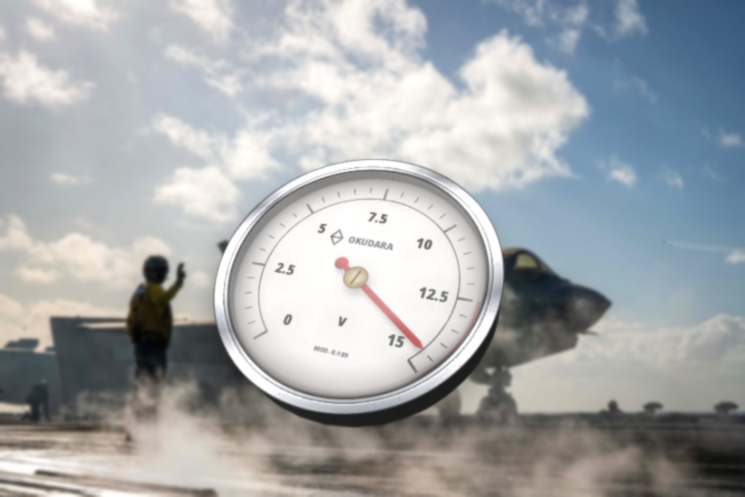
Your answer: 14.5 V
